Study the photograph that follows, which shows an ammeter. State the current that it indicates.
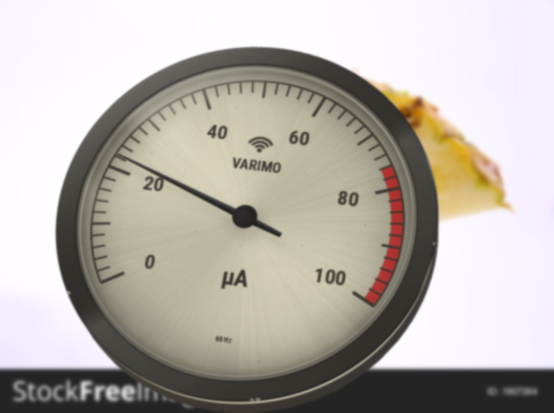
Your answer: 22 µA
